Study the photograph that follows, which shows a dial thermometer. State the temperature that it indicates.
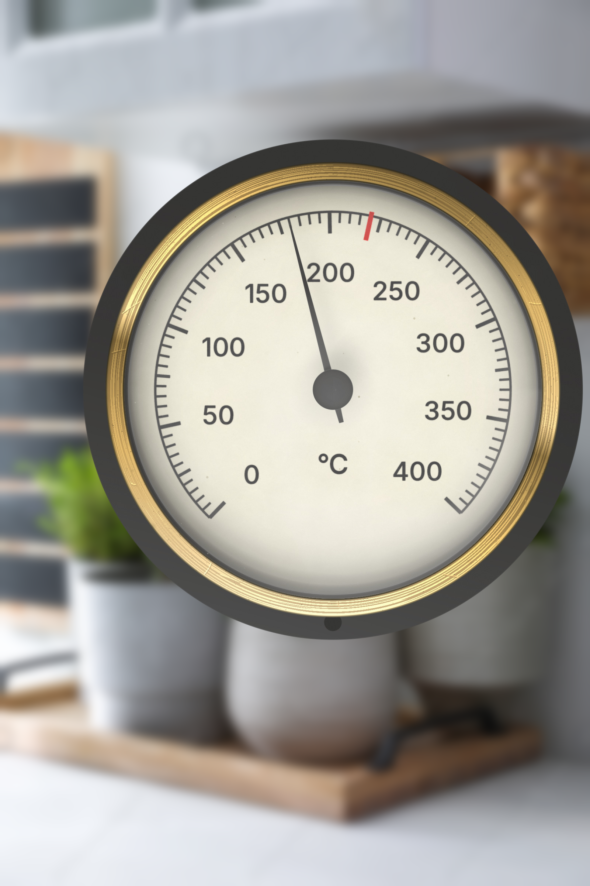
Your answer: 180 °C
